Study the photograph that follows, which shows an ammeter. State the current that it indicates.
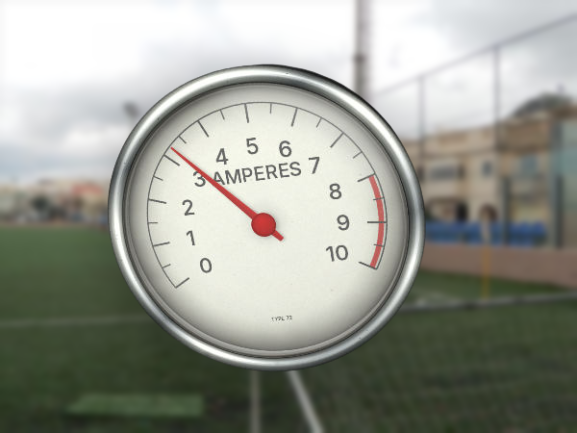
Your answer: 3.25 A
